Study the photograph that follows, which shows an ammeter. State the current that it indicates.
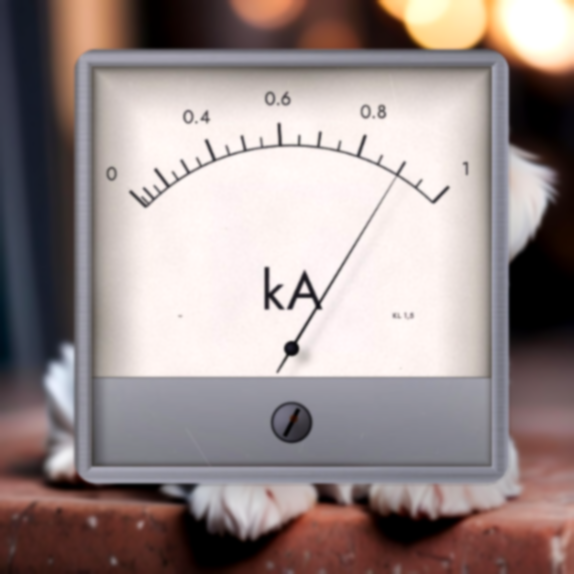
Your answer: 0.9 kA
